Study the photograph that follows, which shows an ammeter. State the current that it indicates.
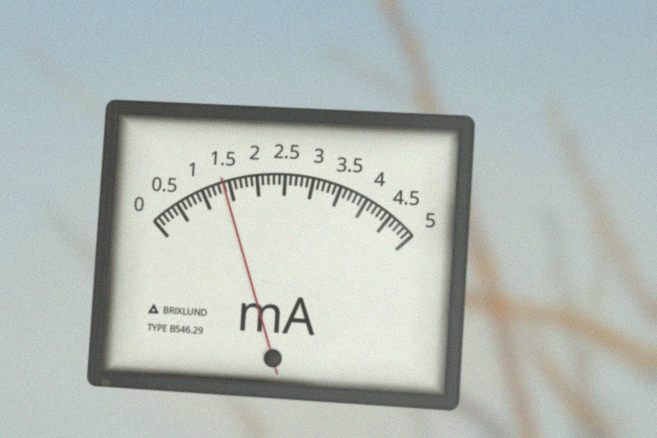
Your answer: 1.4 mA
